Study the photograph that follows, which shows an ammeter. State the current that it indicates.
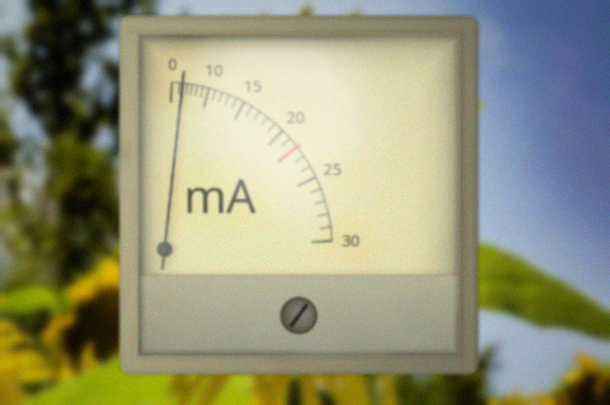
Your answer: 5 mA
